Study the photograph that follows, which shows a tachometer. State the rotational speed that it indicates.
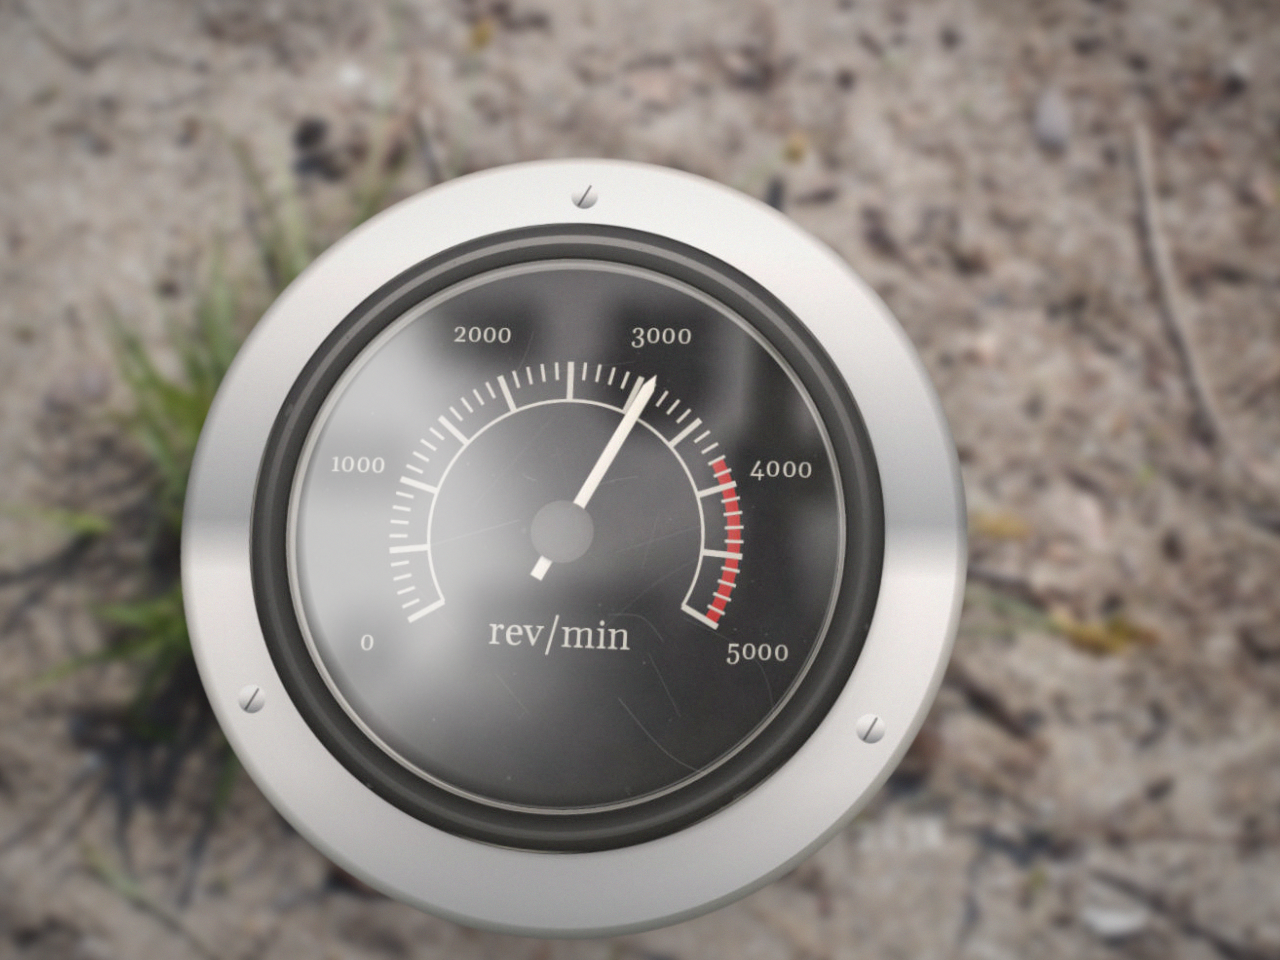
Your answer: 3100 rpm
